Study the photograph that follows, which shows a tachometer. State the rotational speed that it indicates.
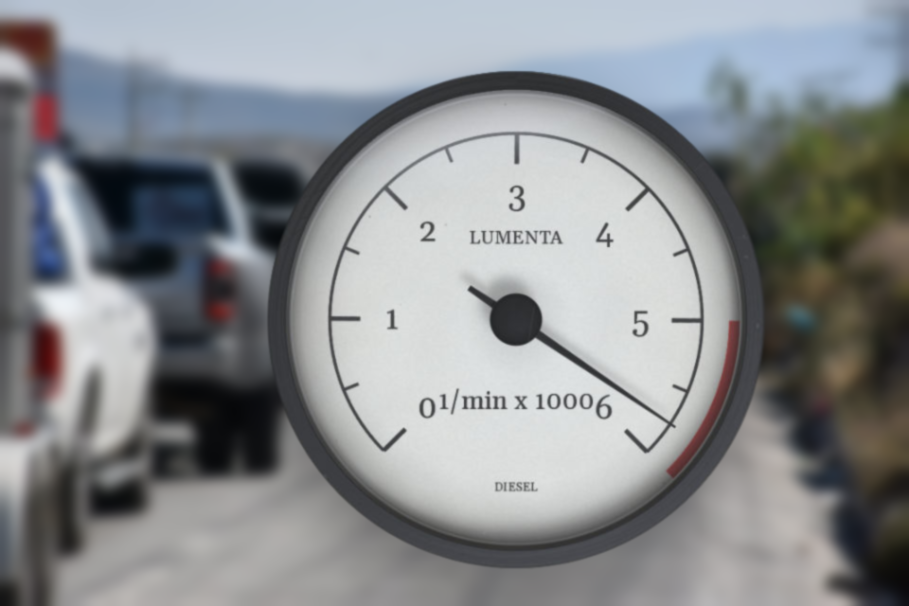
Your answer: 5750 rpm
